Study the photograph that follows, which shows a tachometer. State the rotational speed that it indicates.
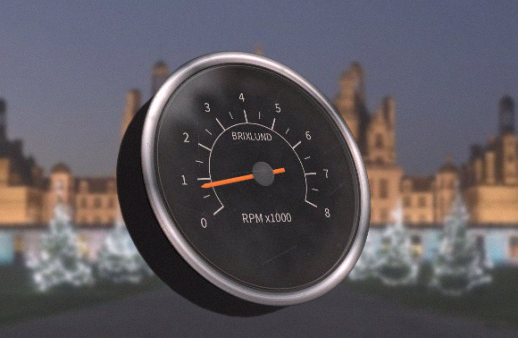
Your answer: 750 rpm
